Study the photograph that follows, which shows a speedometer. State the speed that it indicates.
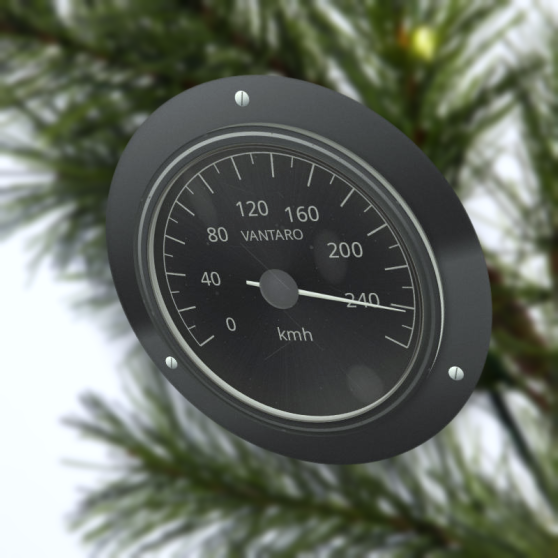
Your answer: 240 km/h
